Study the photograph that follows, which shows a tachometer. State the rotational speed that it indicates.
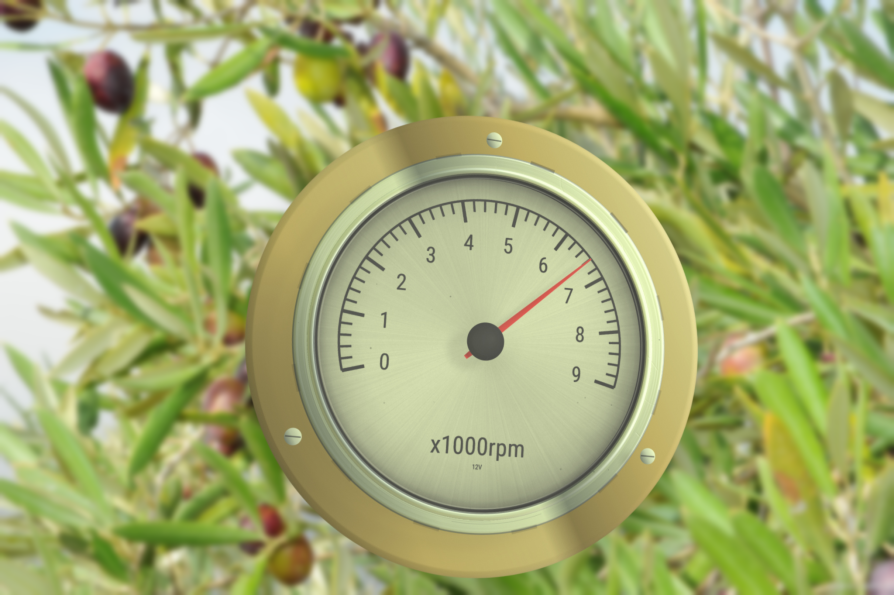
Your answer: 6600 rpm
